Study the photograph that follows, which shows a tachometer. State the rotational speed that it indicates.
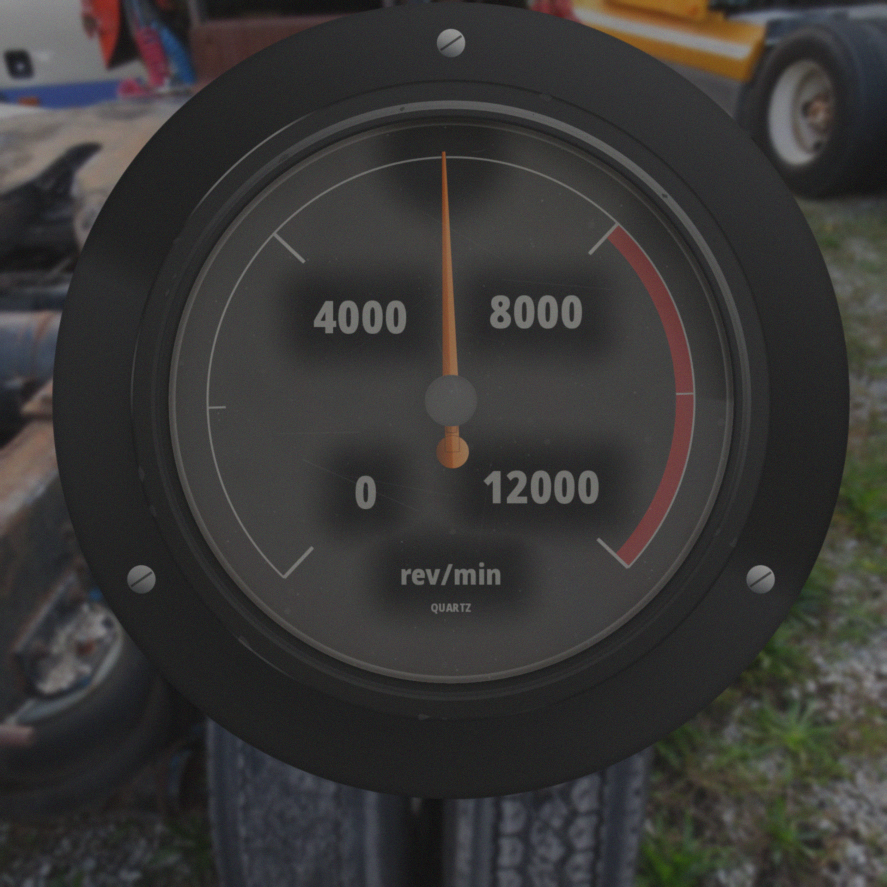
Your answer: 6000 rpm
